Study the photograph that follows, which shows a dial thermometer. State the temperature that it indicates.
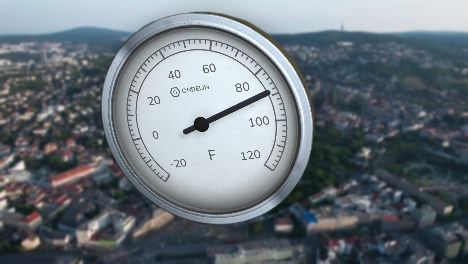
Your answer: 88 °F
